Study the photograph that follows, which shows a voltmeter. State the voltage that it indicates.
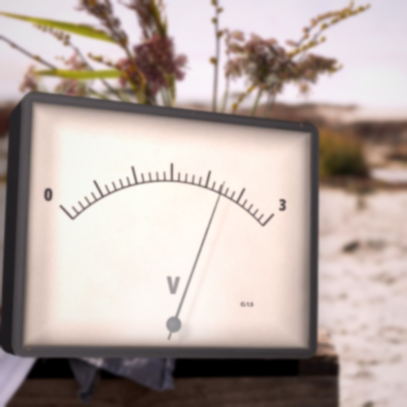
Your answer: 2.2 V
